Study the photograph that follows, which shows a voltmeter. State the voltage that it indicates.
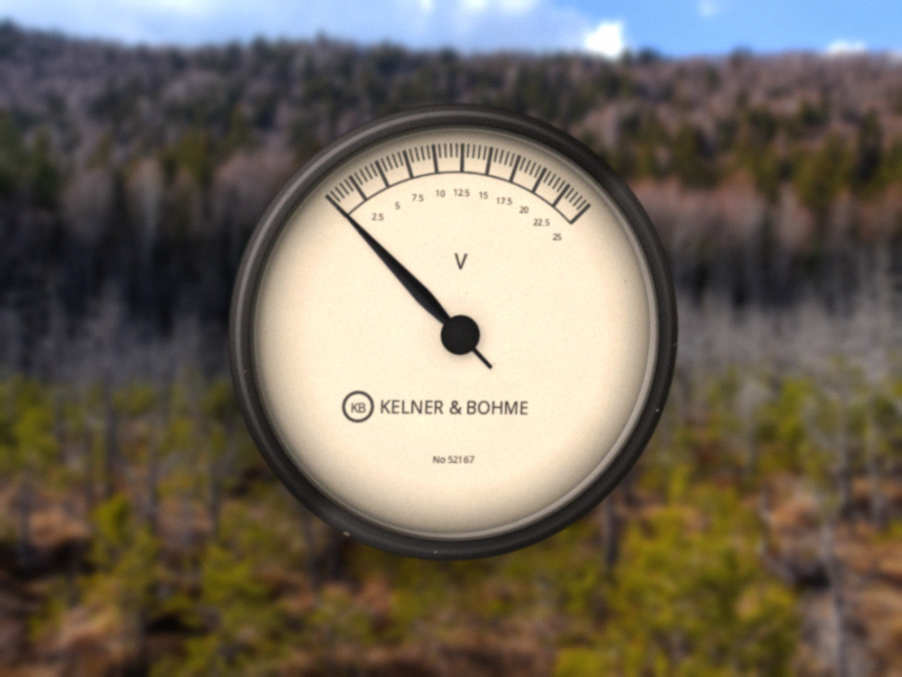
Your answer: 0 V
